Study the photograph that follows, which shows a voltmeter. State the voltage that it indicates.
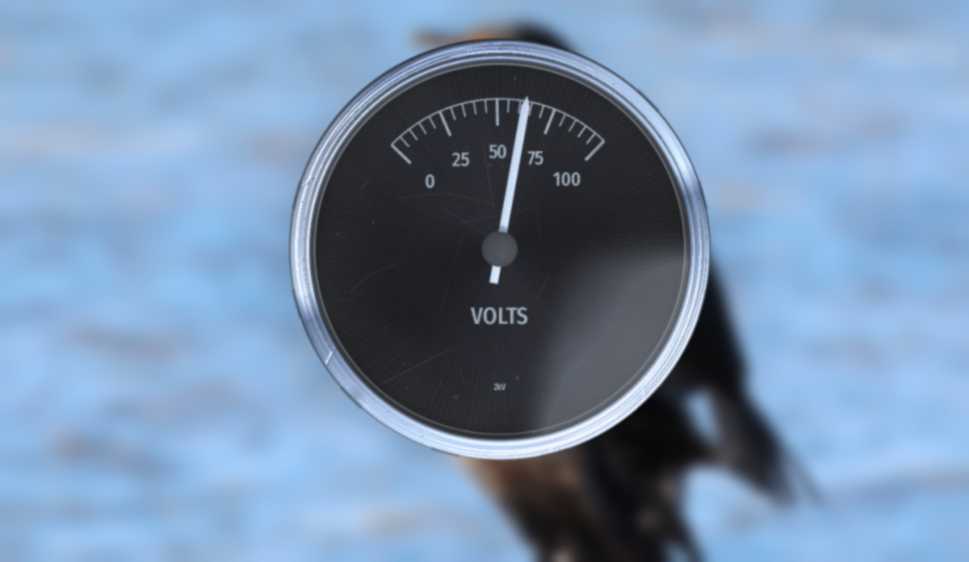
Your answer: 62.5 V
